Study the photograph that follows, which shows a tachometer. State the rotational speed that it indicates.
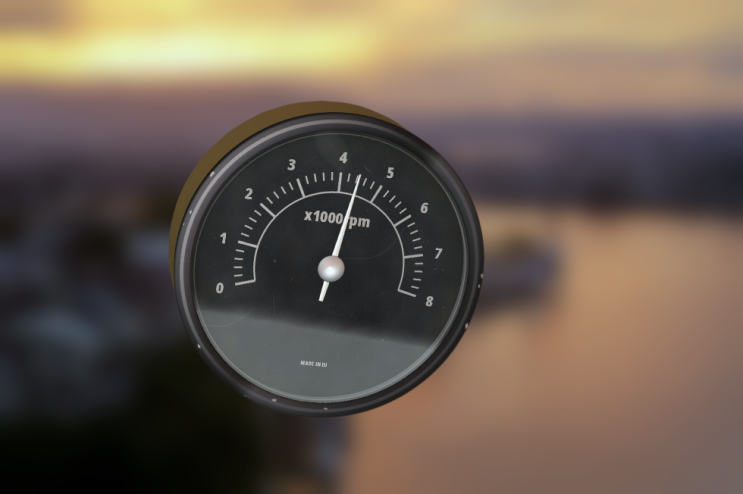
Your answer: 4400 rpm
